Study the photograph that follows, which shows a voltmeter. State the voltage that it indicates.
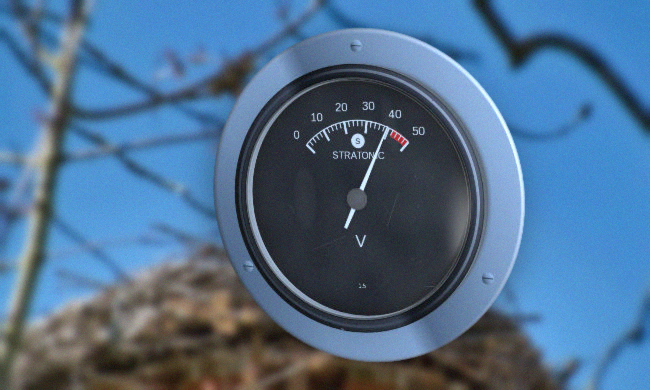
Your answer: 40 V
